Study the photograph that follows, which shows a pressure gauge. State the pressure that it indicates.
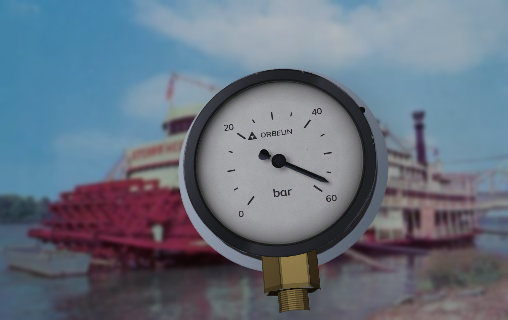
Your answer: 57.5 bar
